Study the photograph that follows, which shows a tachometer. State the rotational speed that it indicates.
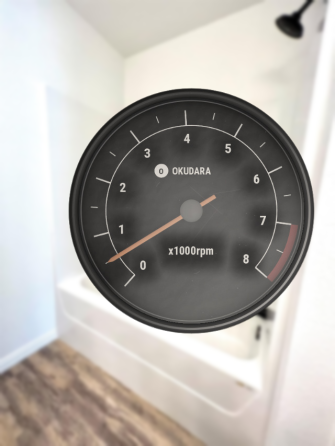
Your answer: 500 rpm
